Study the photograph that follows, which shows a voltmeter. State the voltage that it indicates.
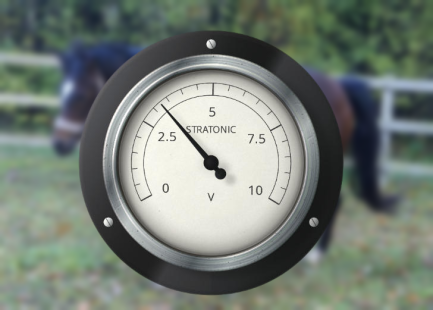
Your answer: 3.25 V
